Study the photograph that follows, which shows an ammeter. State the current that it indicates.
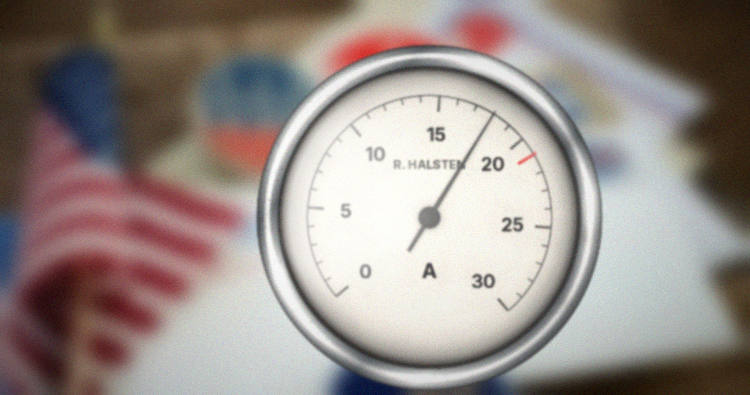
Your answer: 18 A
